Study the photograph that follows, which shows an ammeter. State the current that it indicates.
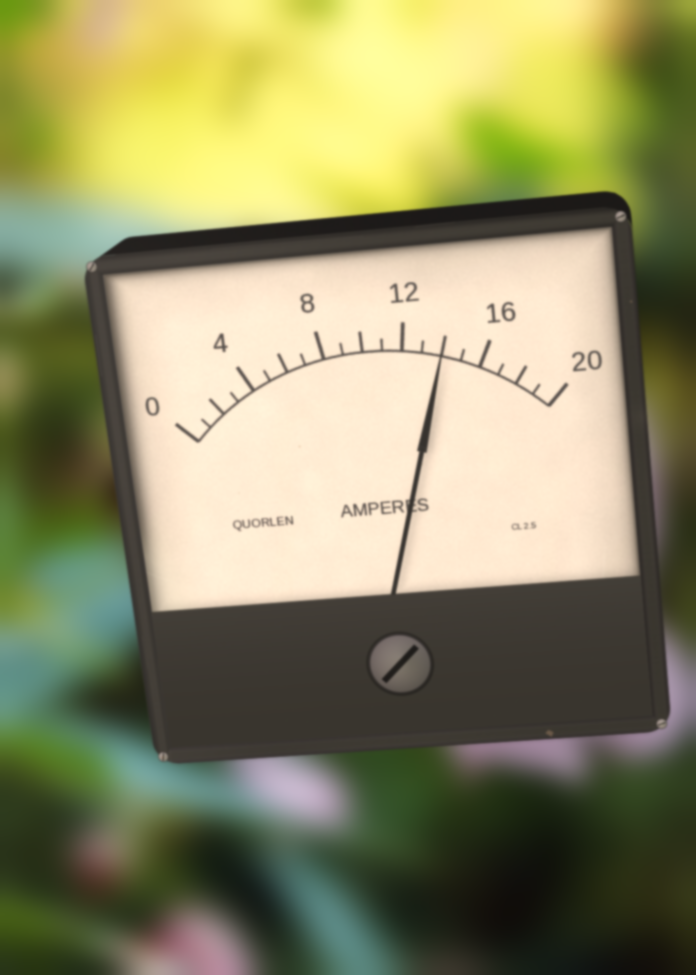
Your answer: 14 A
